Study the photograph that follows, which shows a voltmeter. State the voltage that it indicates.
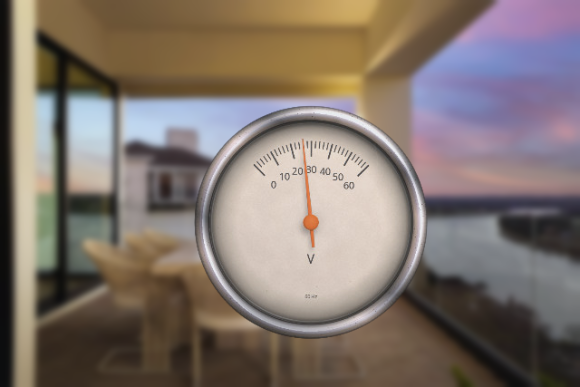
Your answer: 26 V
